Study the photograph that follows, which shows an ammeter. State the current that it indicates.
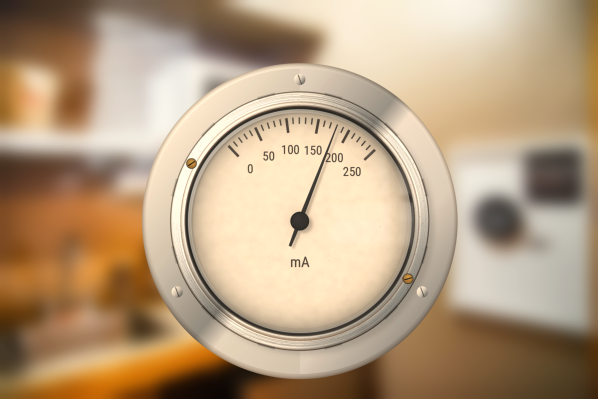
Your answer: 180 mA
